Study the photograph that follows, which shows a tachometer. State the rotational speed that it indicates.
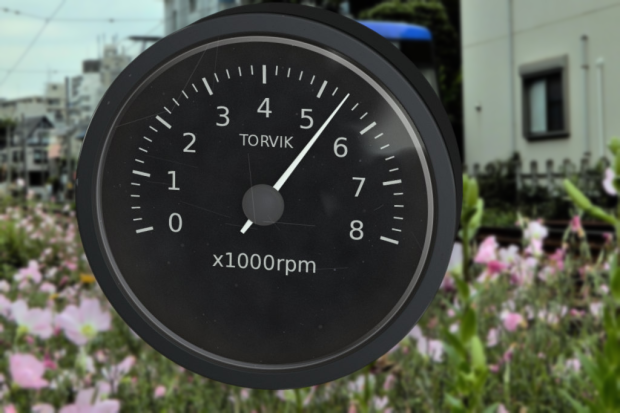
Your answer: 5400 rpm
